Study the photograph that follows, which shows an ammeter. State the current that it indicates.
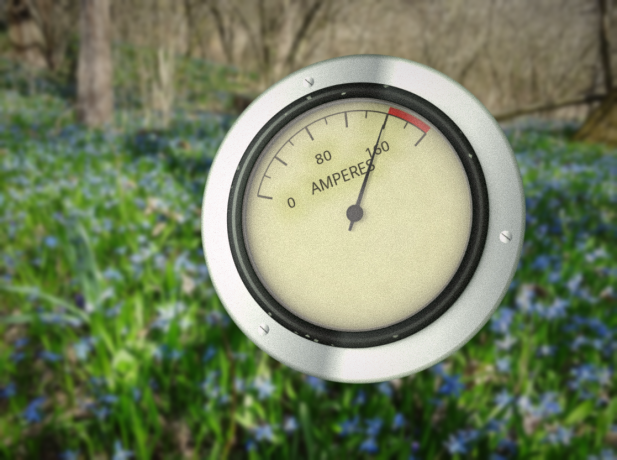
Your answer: 160 A
